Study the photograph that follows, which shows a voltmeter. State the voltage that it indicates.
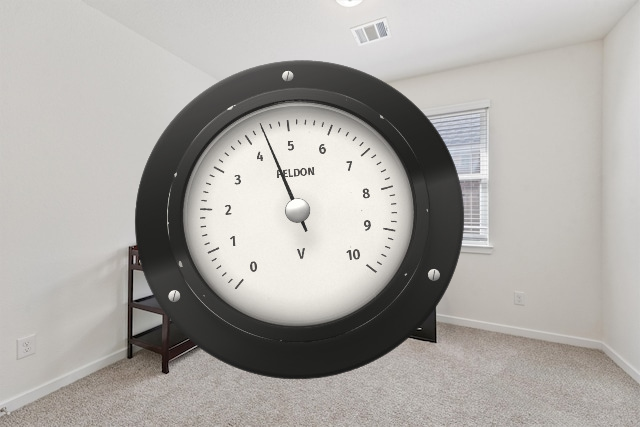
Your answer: 4.4 V
